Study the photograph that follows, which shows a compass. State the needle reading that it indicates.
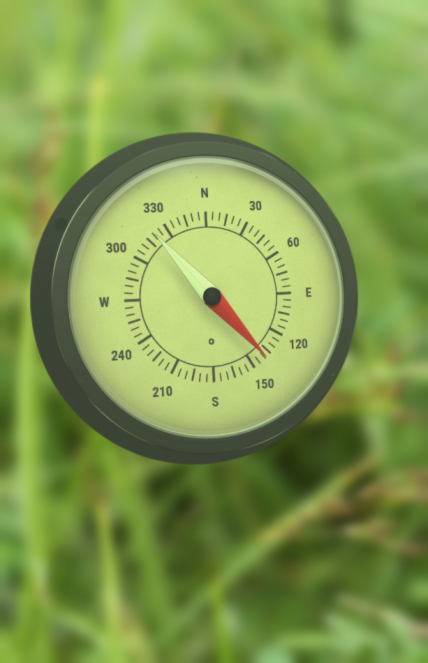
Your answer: 140 °
